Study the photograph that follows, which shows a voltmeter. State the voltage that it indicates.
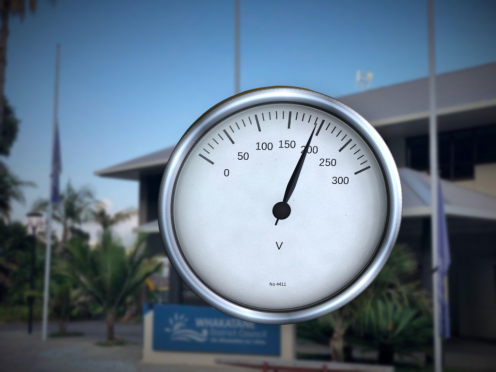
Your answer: 190 V
